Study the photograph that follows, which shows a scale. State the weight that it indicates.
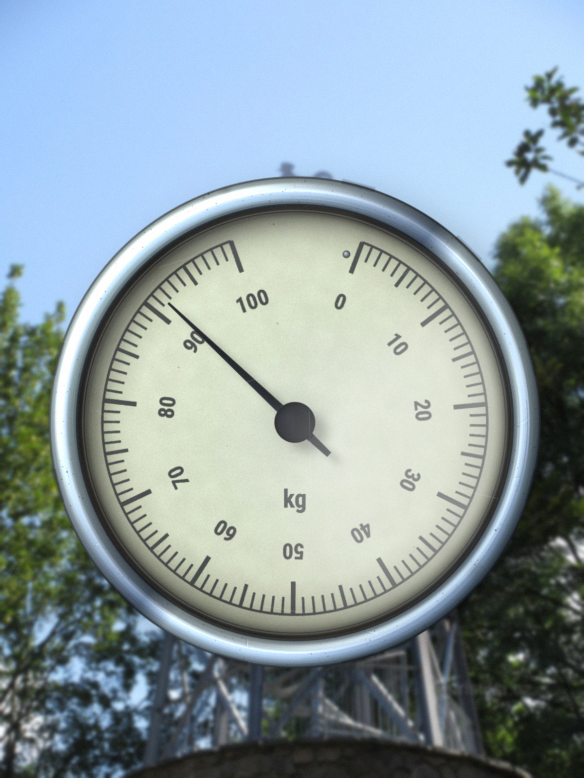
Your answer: 91.5 kg
